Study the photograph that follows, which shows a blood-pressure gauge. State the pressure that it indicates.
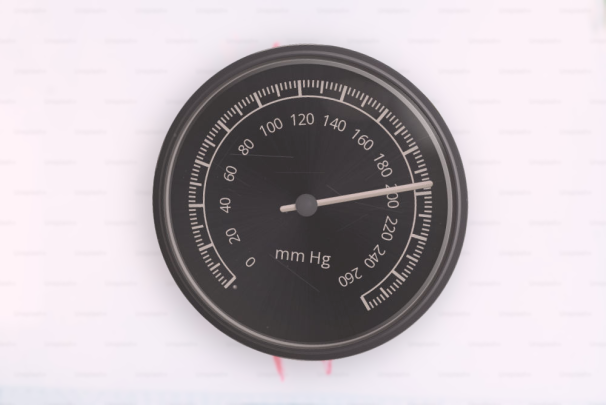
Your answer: 196 mmHg
